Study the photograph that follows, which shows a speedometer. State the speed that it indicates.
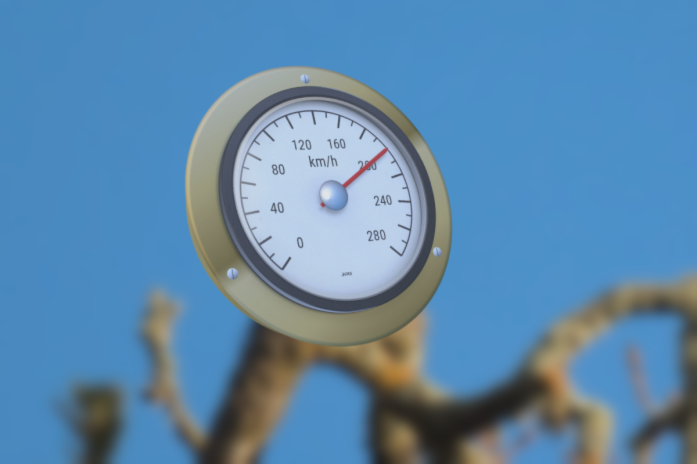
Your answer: 200 km/h
